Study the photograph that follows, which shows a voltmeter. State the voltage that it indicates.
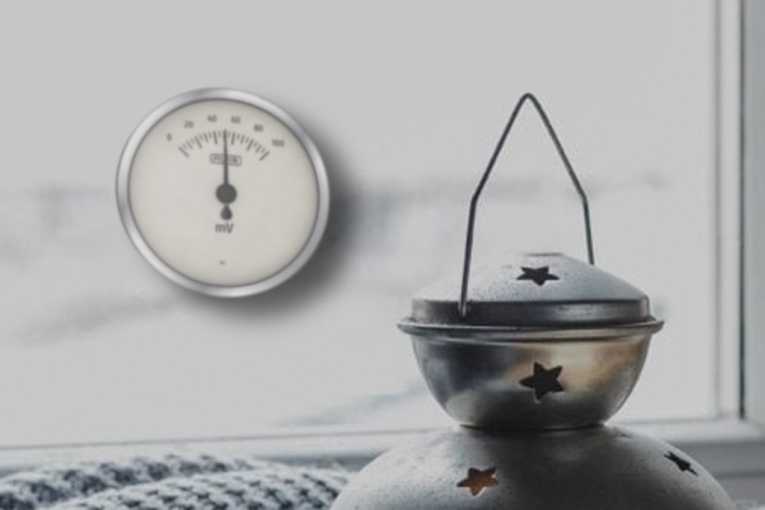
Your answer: 50 mV
